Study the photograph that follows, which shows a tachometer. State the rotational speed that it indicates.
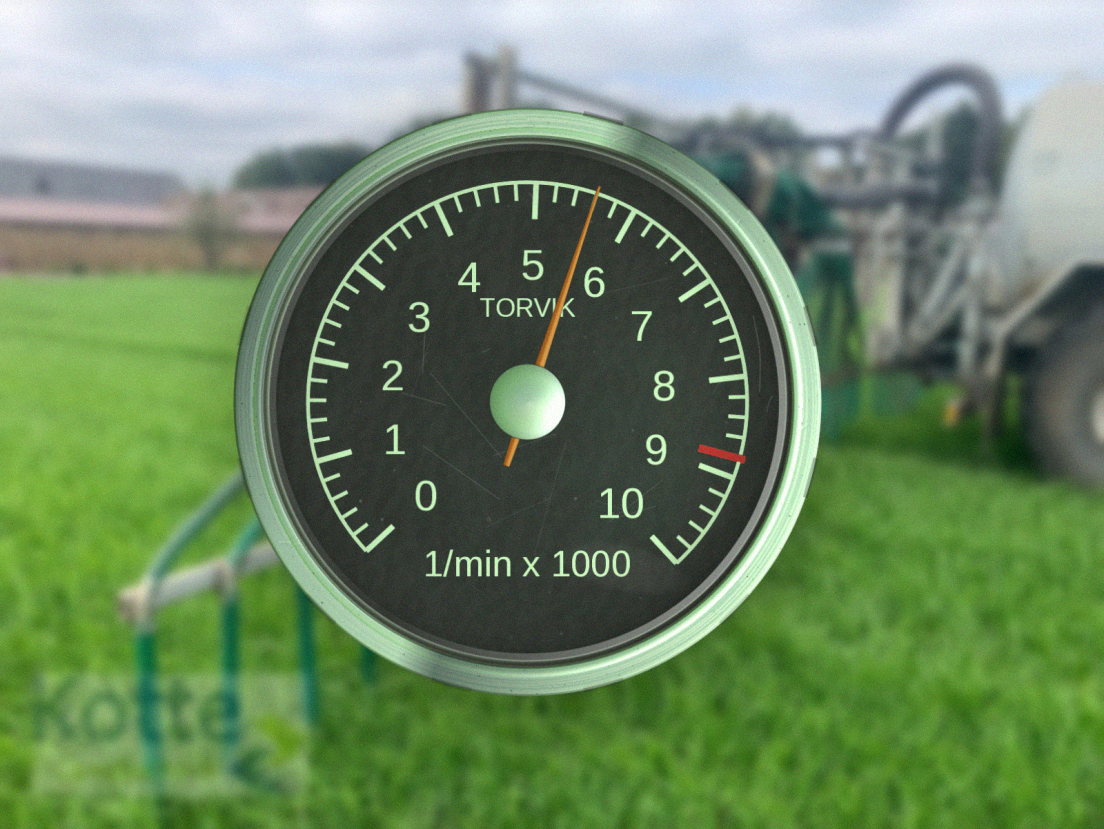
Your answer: 5600 rpm
